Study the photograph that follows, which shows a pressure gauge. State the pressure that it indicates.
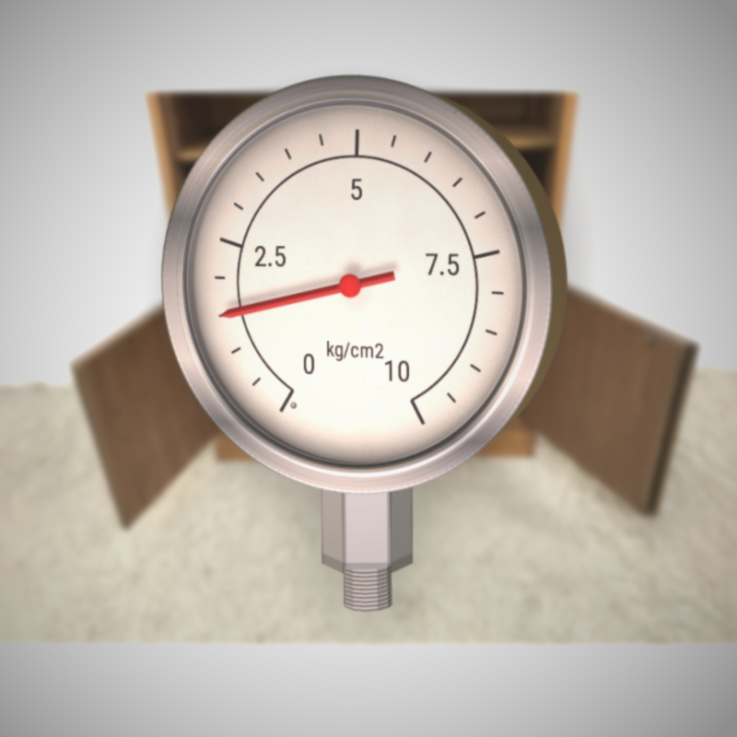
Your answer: 1.5 kg/cm²
